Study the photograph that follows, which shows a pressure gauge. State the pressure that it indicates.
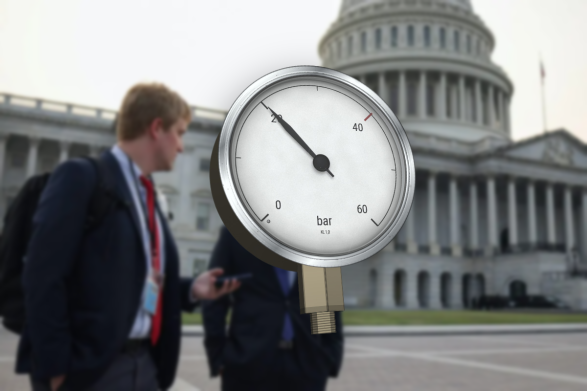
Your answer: 20 bar
